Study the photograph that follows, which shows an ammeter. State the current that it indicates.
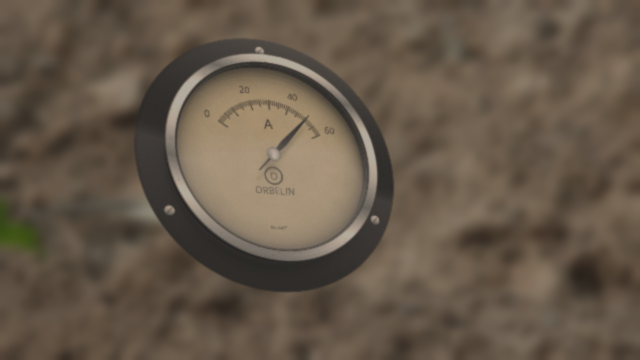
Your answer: 50 A
